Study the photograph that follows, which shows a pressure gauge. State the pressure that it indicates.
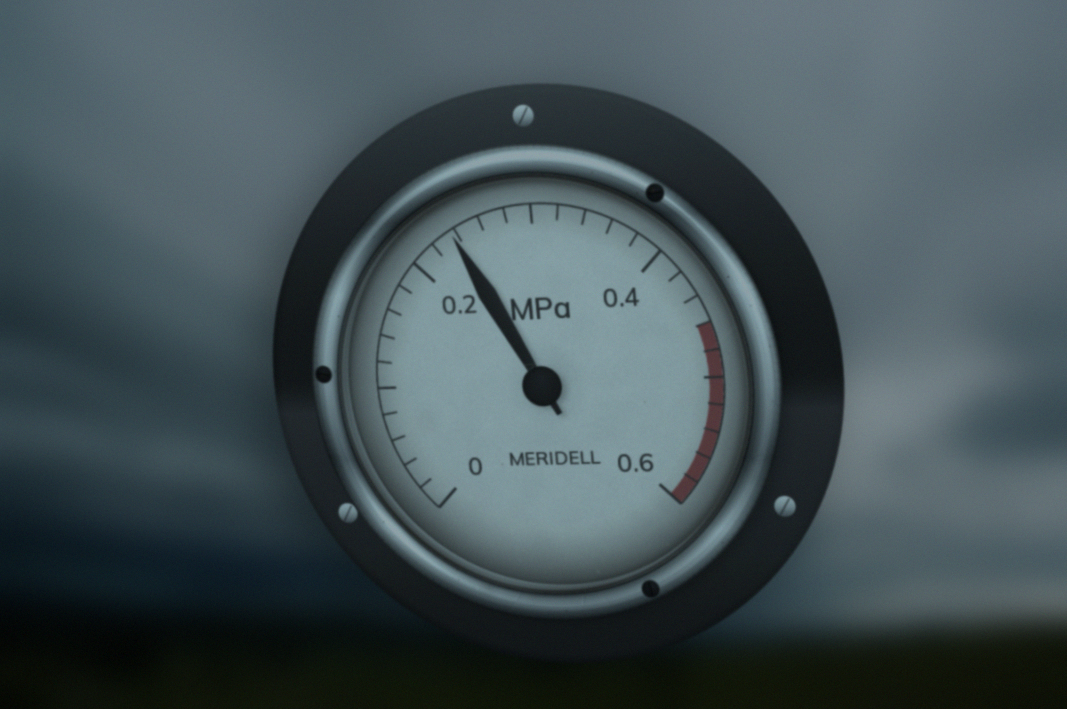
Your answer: 0.24 MPa
